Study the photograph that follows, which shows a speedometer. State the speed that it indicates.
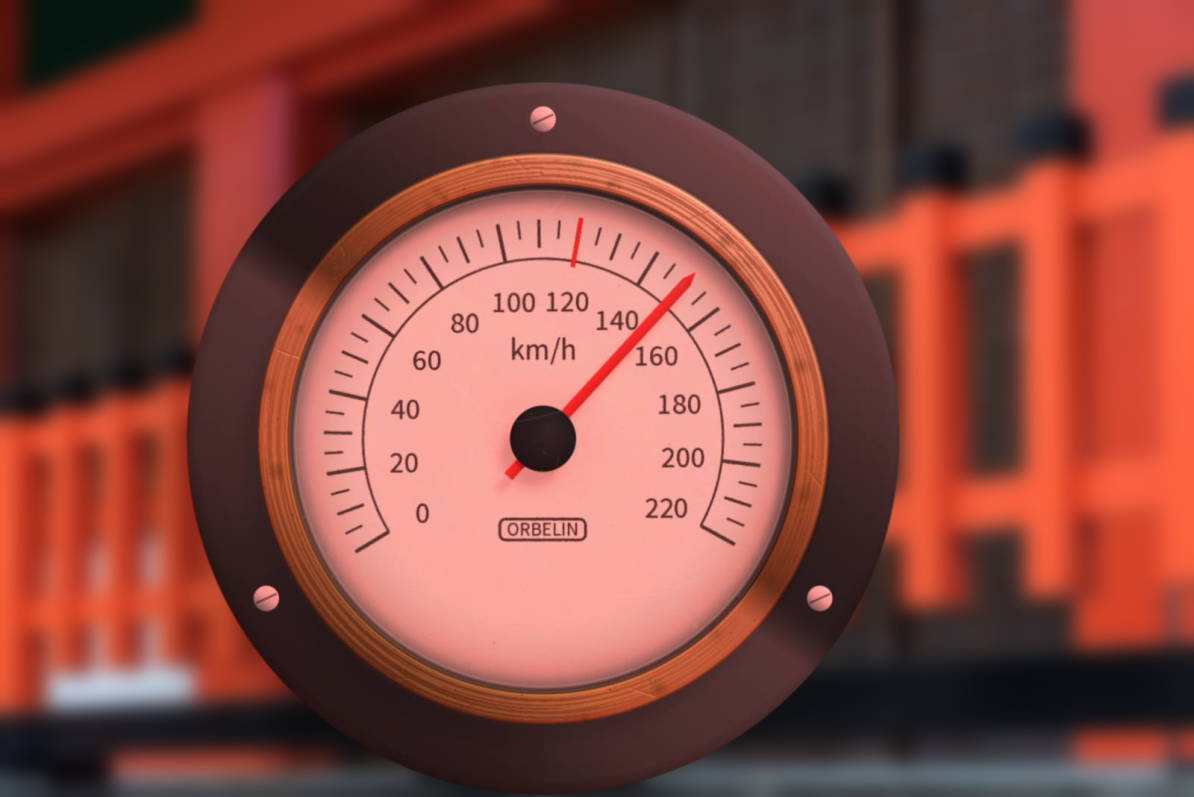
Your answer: 150 km/h
